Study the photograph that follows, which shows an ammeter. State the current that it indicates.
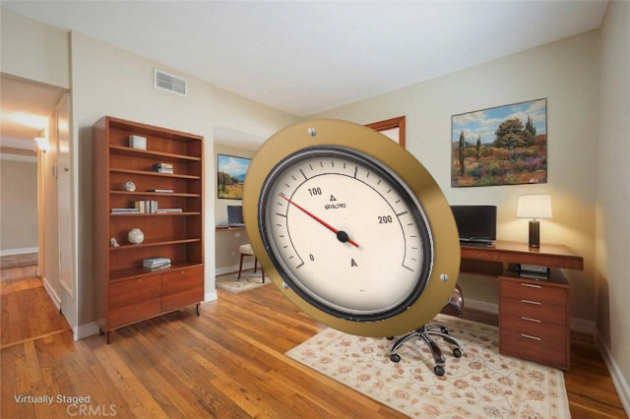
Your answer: 70 A
